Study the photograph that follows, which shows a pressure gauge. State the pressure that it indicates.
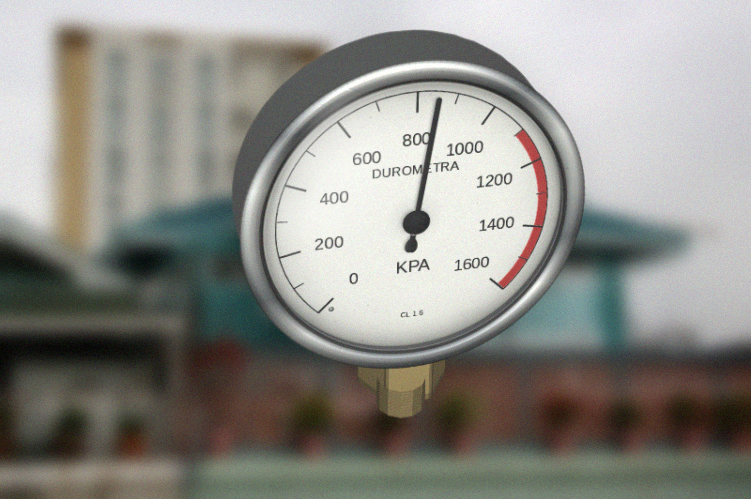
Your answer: 850 kPa
